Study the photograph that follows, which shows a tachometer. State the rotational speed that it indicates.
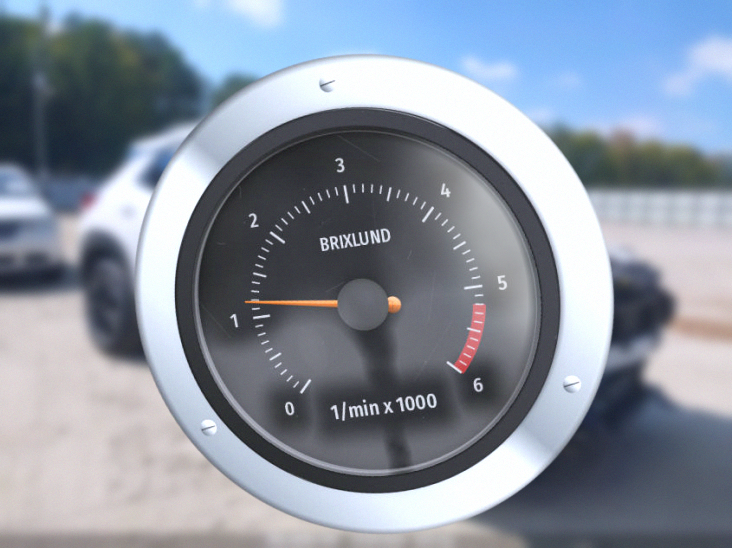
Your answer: 1200 rpm
